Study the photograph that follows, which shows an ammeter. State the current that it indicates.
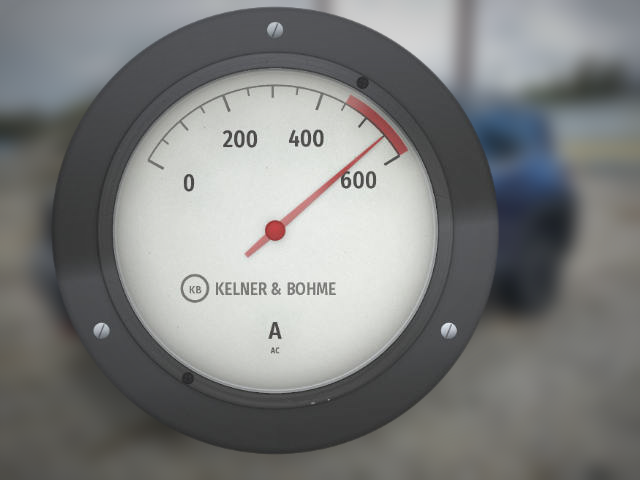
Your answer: 550 A
